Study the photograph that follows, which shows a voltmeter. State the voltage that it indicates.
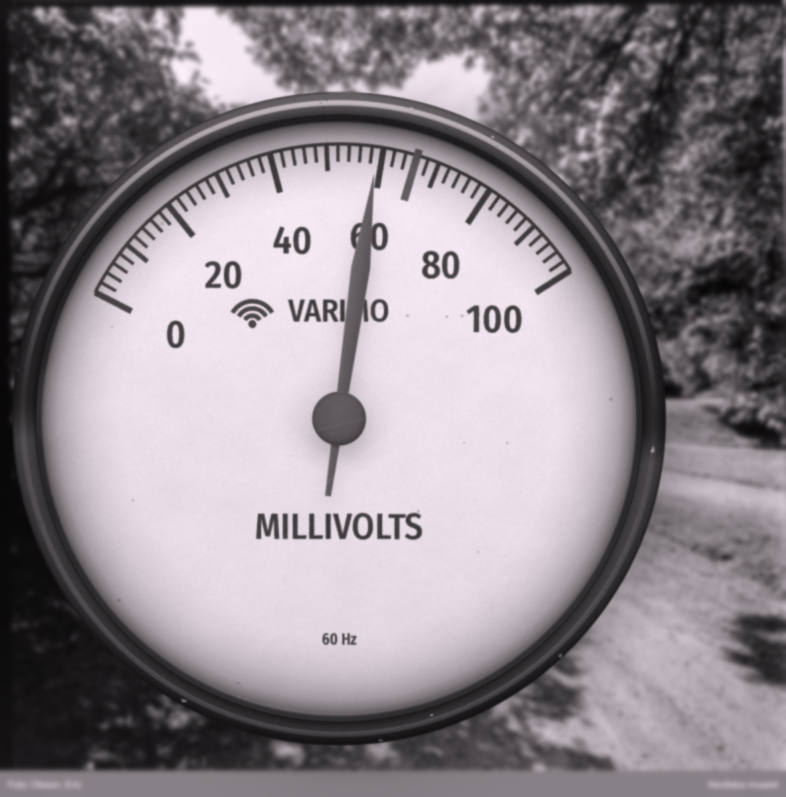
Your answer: 59 mV
